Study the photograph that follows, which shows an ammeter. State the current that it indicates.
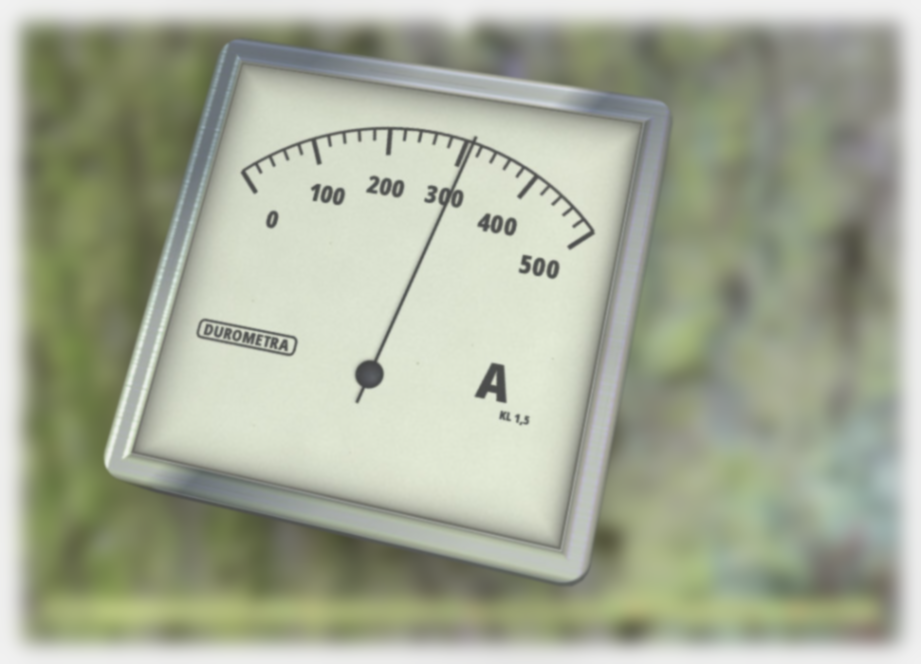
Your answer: 310 A
